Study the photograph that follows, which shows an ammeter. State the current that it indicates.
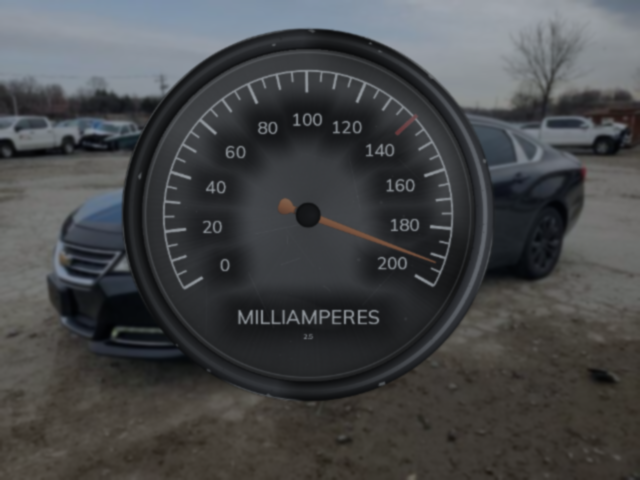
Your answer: 192.5 mA
